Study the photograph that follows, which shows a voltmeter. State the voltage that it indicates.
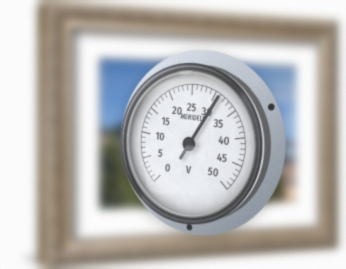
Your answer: 31 V
